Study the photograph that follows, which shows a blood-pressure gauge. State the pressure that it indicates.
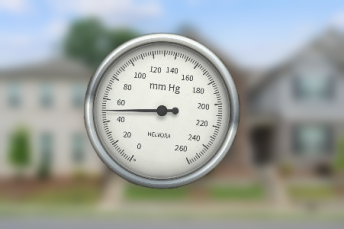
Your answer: 50 mmHg
